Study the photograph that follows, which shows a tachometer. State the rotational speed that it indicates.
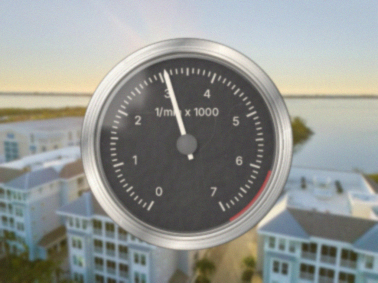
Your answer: 3100 rpm
